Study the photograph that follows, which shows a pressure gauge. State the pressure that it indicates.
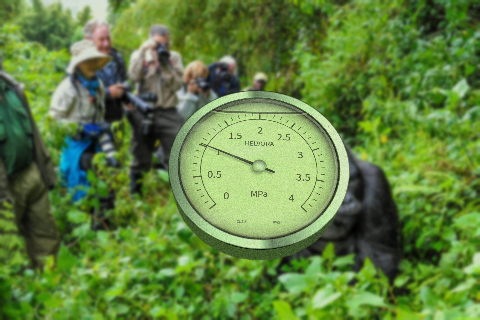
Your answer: 1 MPa
